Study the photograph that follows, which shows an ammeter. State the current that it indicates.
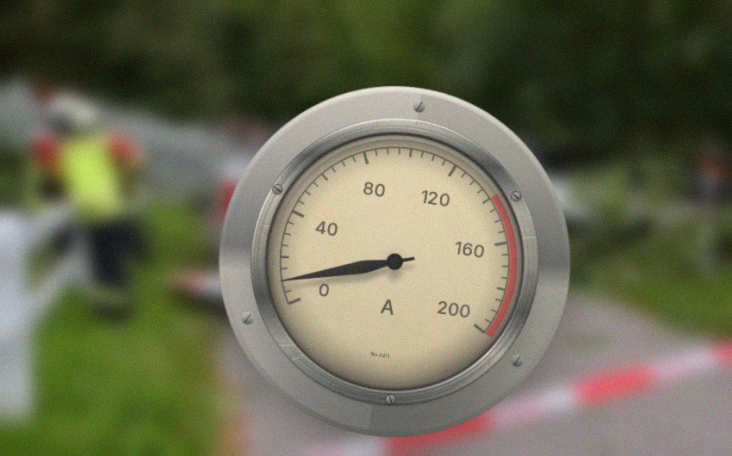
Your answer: 10 A
